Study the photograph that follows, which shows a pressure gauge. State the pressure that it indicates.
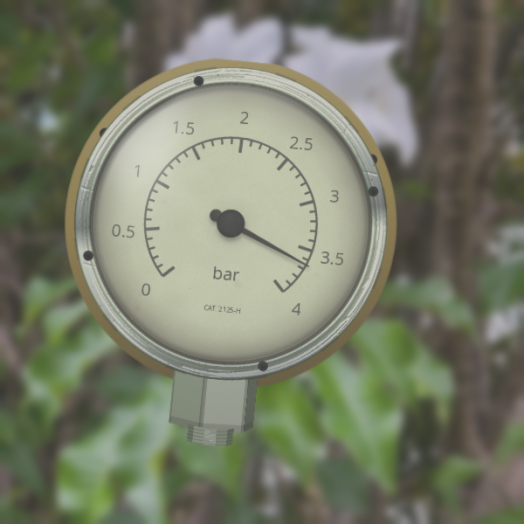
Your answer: 3.65 bar
